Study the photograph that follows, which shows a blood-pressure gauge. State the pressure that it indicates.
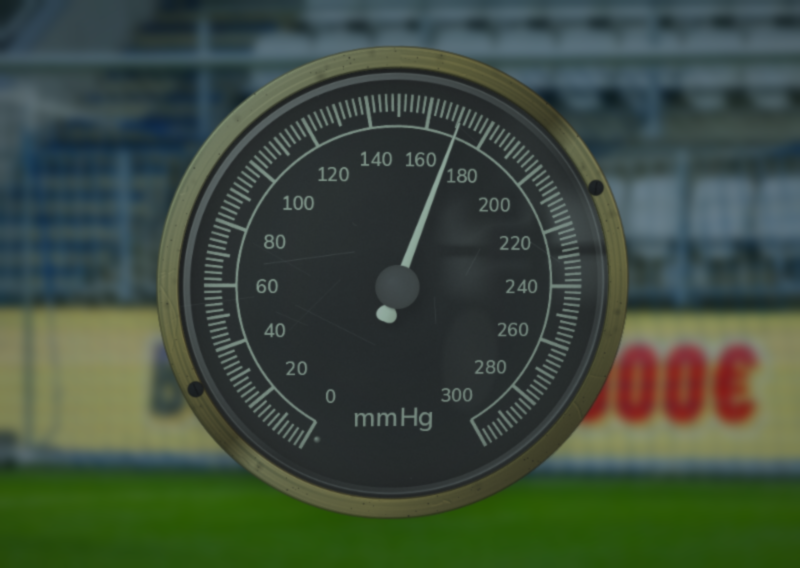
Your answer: 170 mmHg
